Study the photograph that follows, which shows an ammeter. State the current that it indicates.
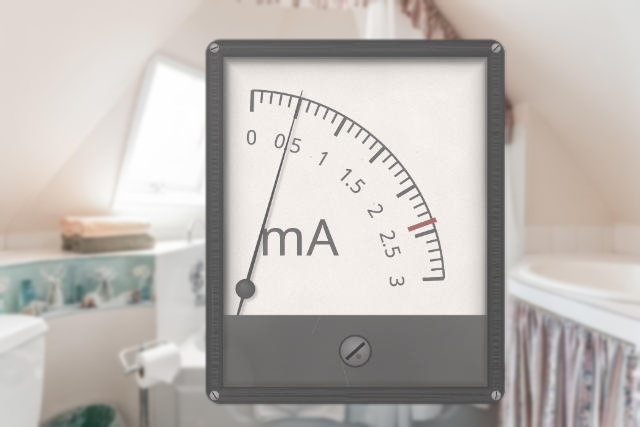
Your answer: 0.5 mA
